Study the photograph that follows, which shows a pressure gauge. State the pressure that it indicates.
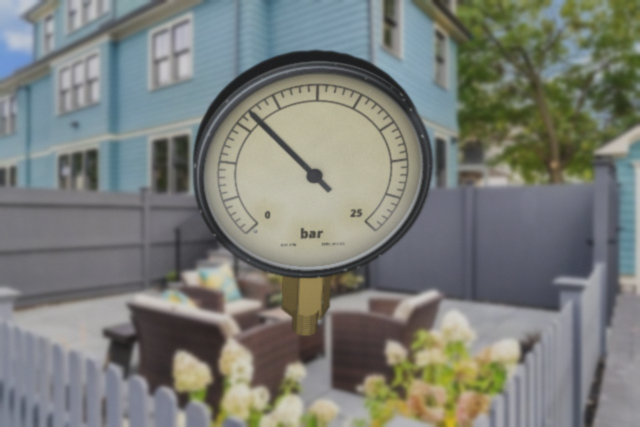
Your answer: 8.5 bar
